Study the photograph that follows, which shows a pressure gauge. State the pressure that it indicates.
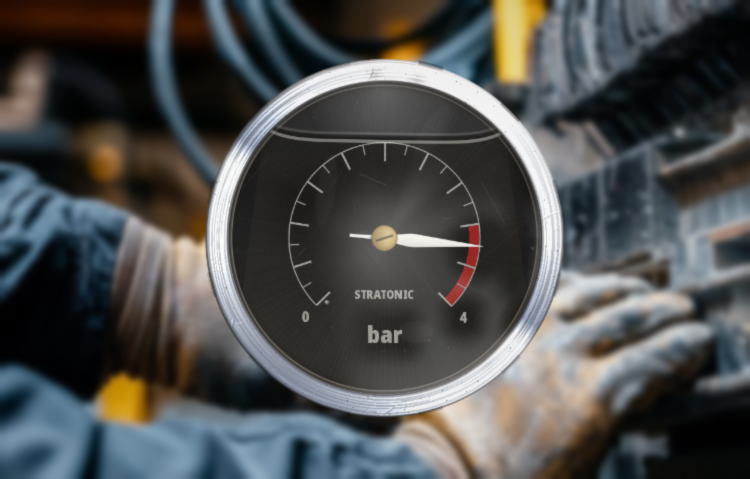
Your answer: 3.4 bar
